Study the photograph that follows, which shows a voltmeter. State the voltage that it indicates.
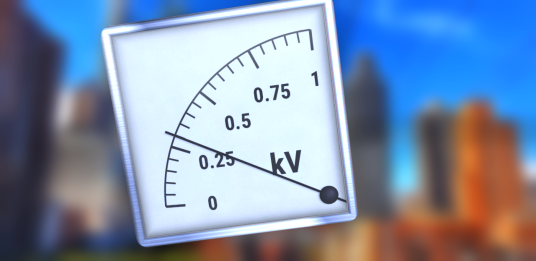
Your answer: 0.3 kV
